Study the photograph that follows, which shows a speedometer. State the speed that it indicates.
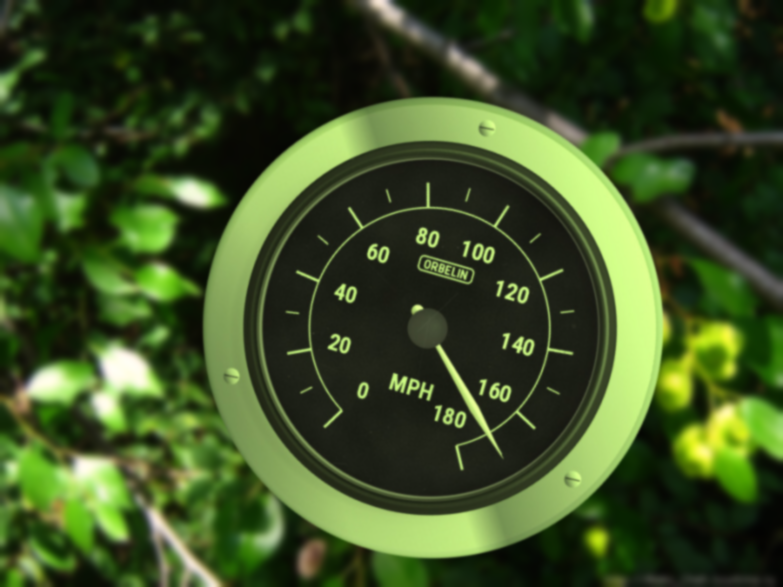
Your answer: 170 mph
